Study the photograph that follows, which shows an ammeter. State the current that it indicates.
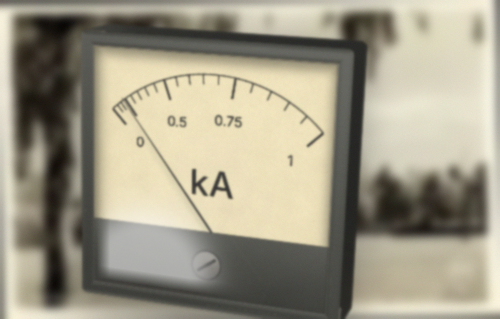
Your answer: 0.25 kA
